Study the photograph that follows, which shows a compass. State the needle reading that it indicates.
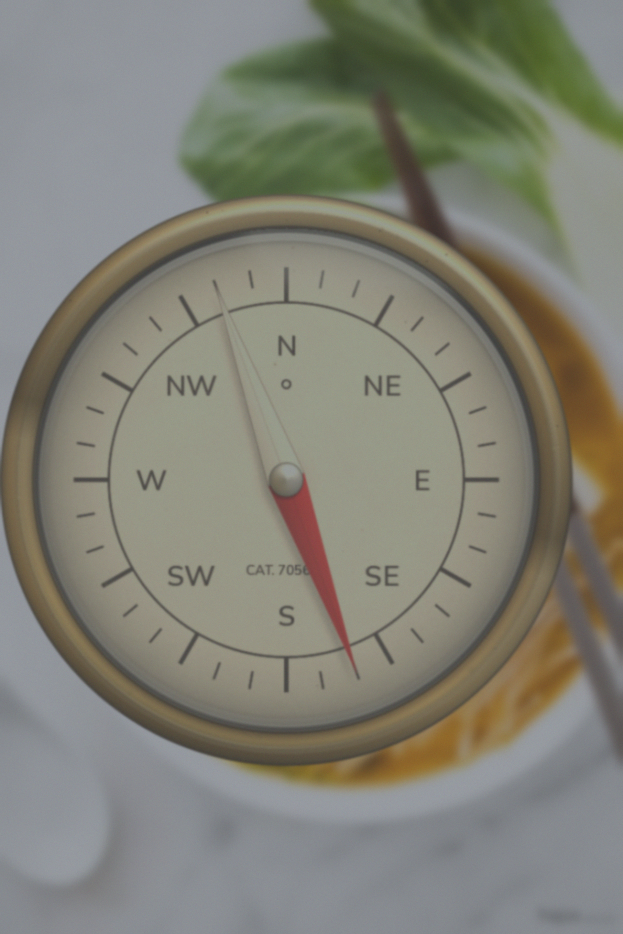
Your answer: 160 °
